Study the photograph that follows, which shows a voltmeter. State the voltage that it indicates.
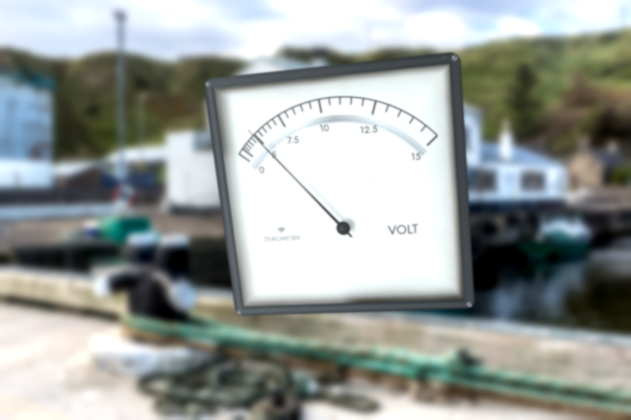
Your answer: 5 V
